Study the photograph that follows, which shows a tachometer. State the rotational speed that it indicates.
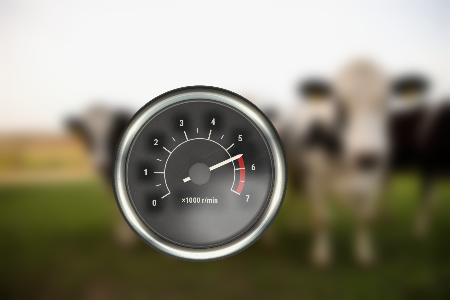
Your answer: 5500 rpm
